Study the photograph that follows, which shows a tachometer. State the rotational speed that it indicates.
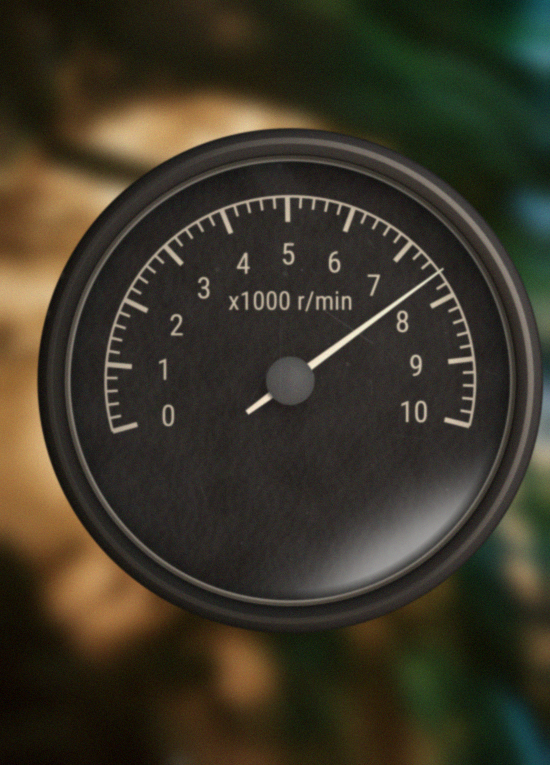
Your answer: 7600 rpm
